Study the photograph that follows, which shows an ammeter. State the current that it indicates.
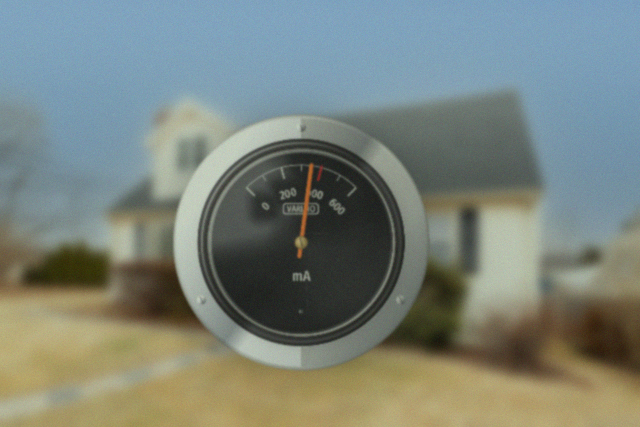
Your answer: 350 mA
